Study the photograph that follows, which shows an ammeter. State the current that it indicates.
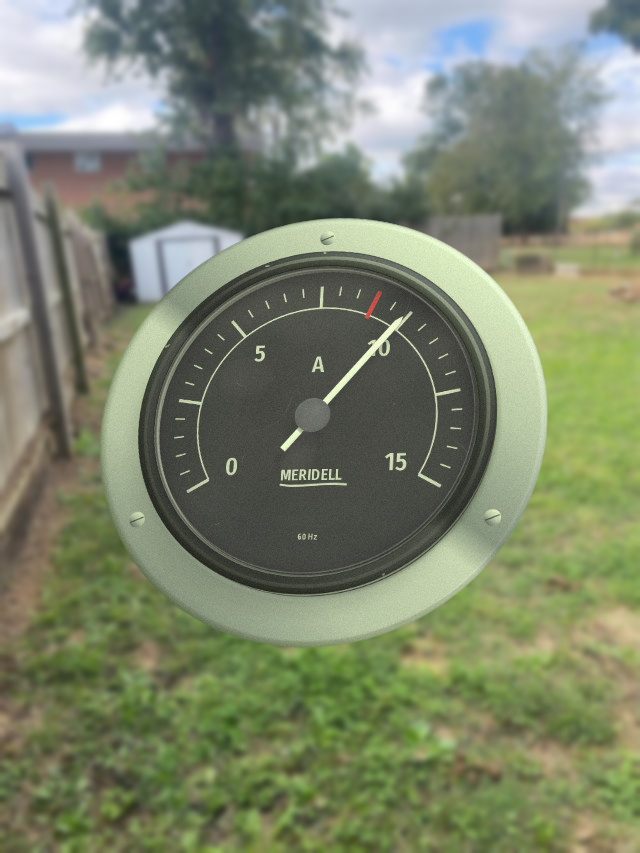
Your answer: 10 A
